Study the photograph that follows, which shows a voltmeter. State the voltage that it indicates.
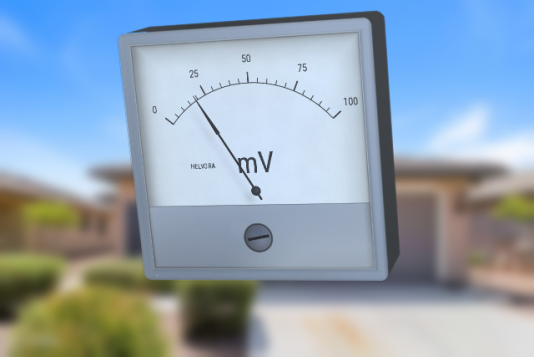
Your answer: 20 mV
